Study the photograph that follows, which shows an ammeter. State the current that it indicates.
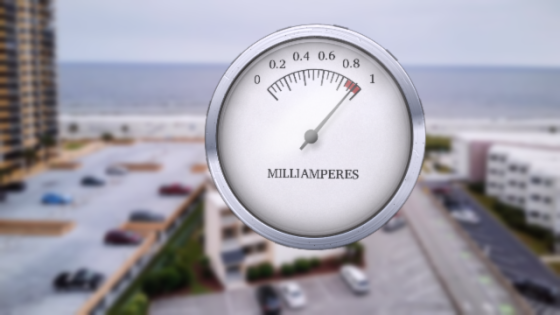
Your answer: 0.95 mA
